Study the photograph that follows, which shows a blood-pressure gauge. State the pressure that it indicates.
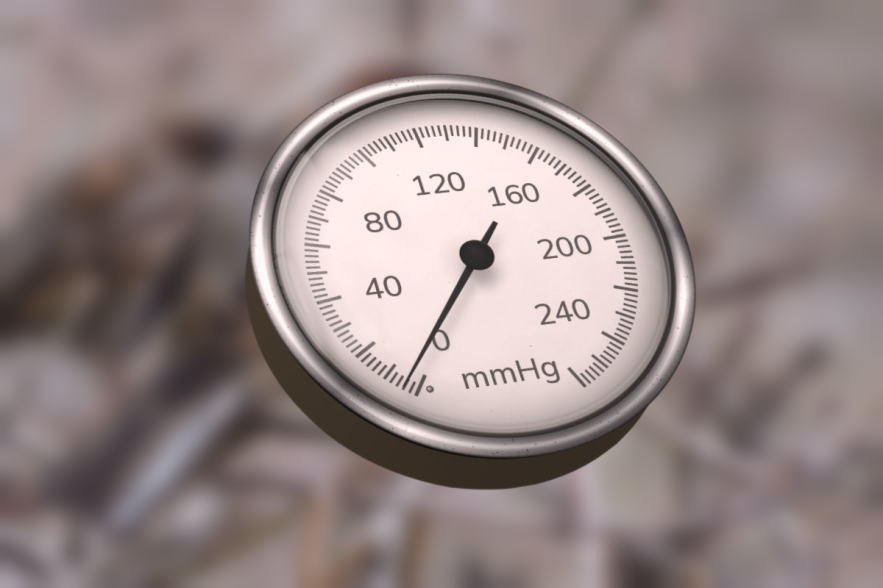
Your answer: 4 mmHg
